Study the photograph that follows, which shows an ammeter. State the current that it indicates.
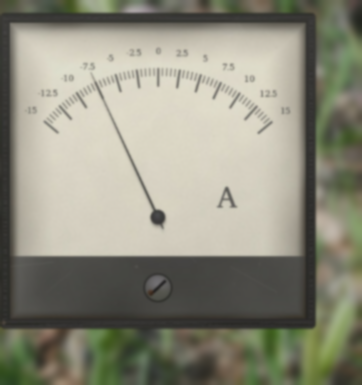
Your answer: -7.5 A
